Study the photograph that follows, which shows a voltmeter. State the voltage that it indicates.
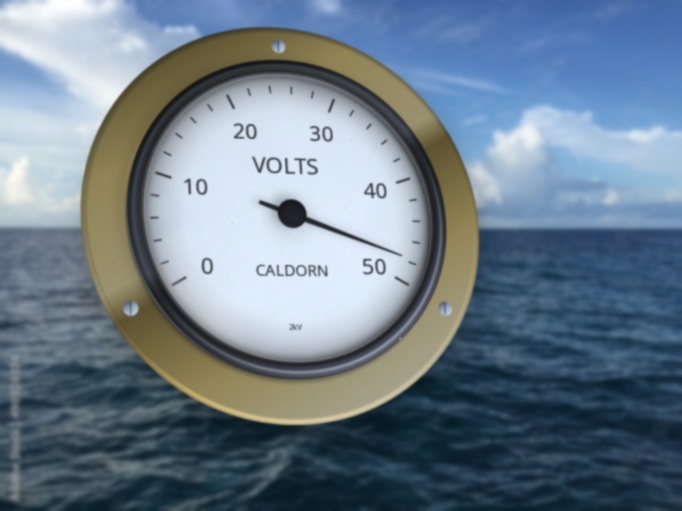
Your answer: 48 V
